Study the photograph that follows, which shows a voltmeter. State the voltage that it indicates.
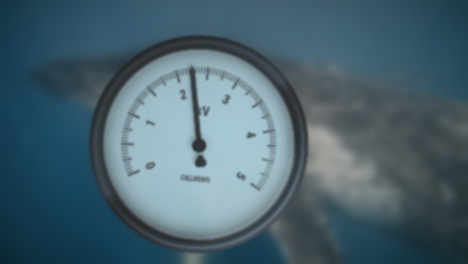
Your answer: 2.25 kV
